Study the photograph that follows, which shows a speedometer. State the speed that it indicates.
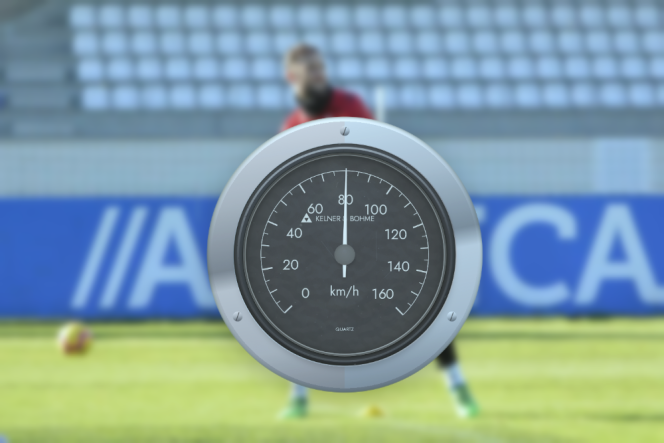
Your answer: 80 km/h
